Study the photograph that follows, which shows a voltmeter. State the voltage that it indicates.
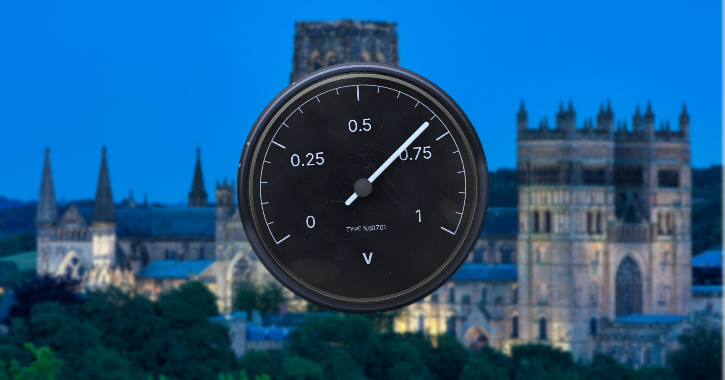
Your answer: 0.7 V
